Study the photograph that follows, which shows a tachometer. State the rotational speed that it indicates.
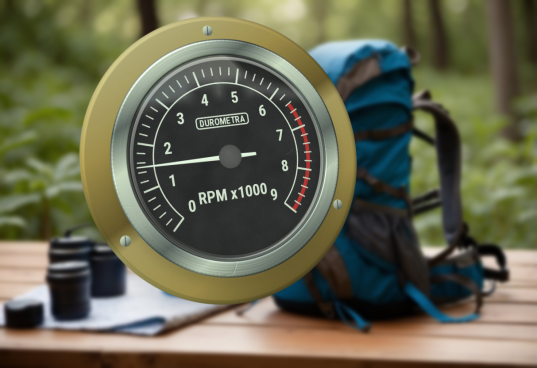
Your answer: 1500 rpm
